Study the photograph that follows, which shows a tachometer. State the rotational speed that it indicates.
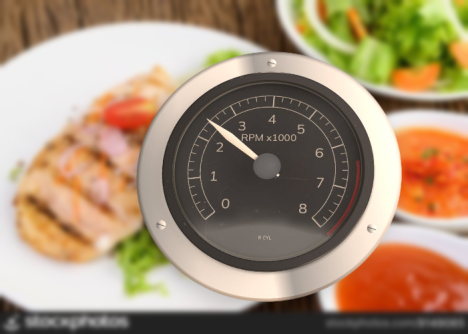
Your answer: 2400 rpm
